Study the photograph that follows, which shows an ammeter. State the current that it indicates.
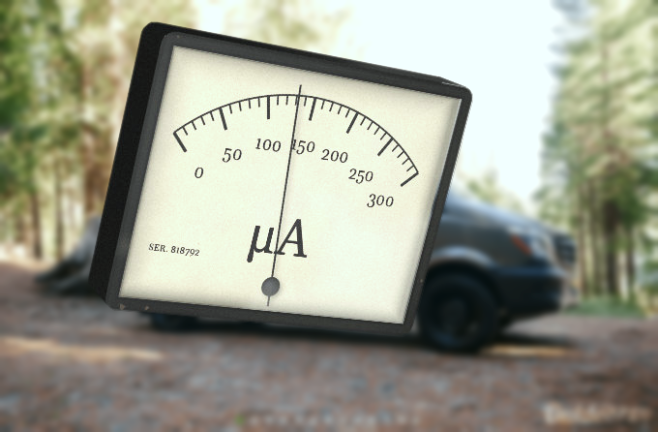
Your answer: 130 µA
